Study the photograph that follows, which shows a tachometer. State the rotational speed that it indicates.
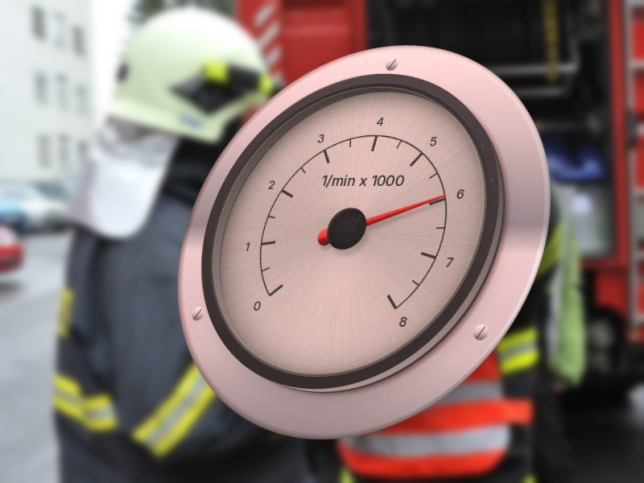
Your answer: 6000 rpm
